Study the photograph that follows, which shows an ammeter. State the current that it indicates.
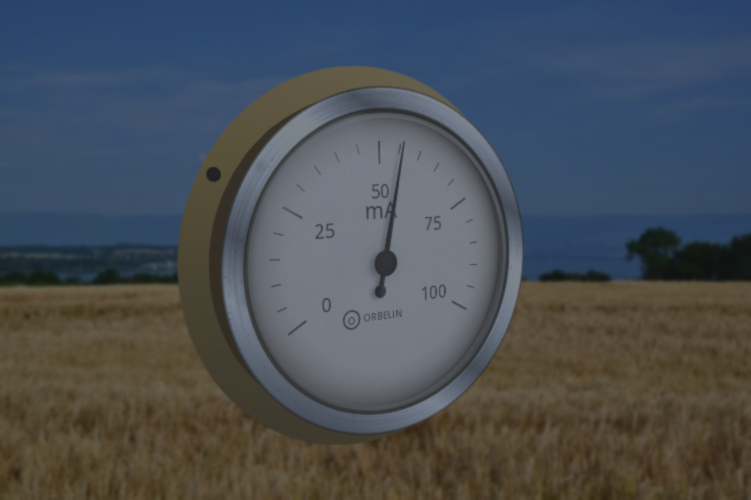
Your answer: 55 mA
